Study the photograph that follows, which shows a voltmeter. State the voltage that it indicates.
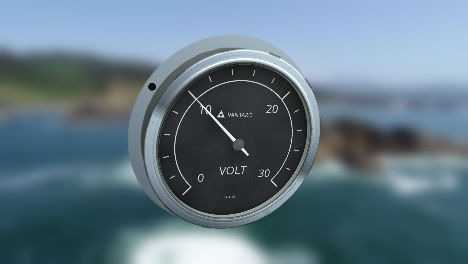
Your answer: 10 V
